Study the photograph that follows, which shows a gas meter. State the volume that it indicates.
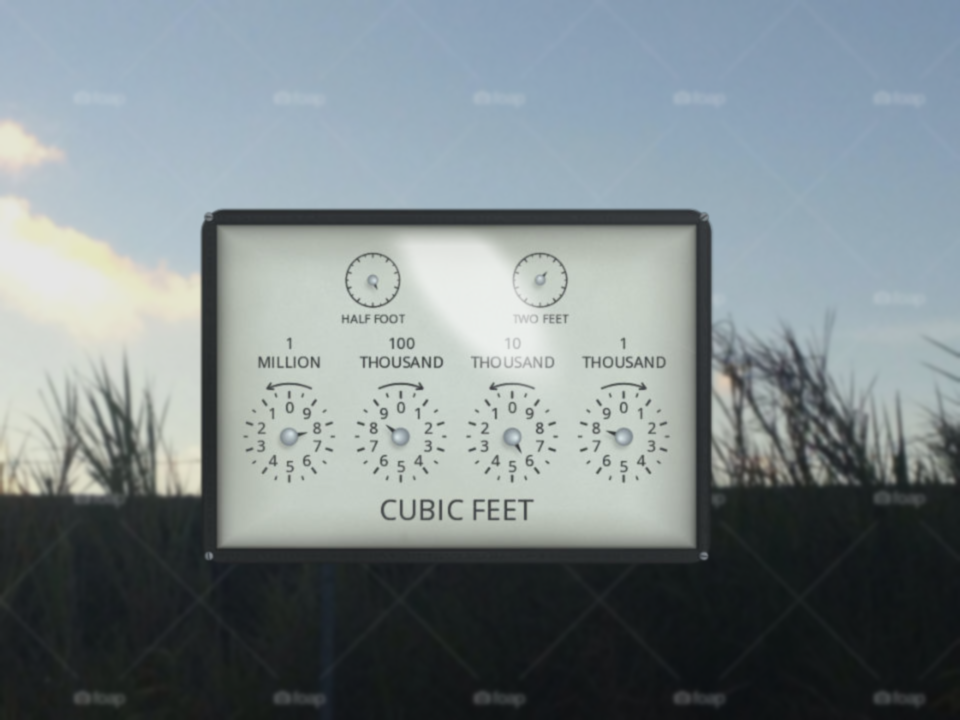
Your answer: 785800 ft³
